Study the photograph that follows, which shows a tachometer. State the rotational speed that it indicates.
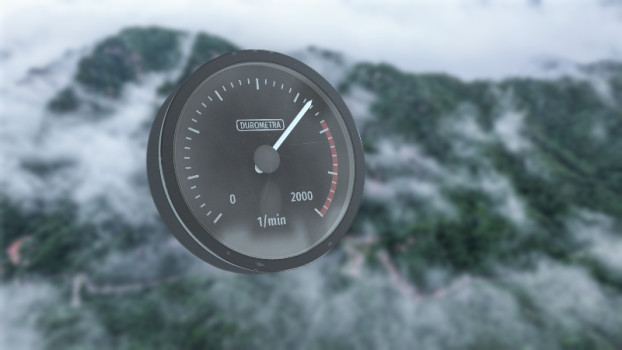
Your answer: 1325 rpm
